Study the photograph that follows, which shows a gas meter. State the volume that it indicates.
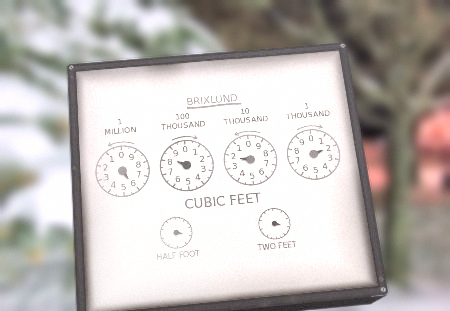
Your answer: 582200 ft³
